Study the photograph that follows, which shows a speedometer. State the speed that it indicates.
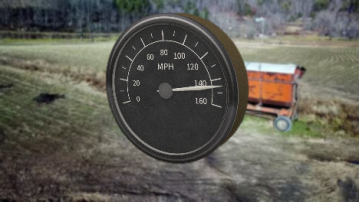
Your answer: 145 mph
